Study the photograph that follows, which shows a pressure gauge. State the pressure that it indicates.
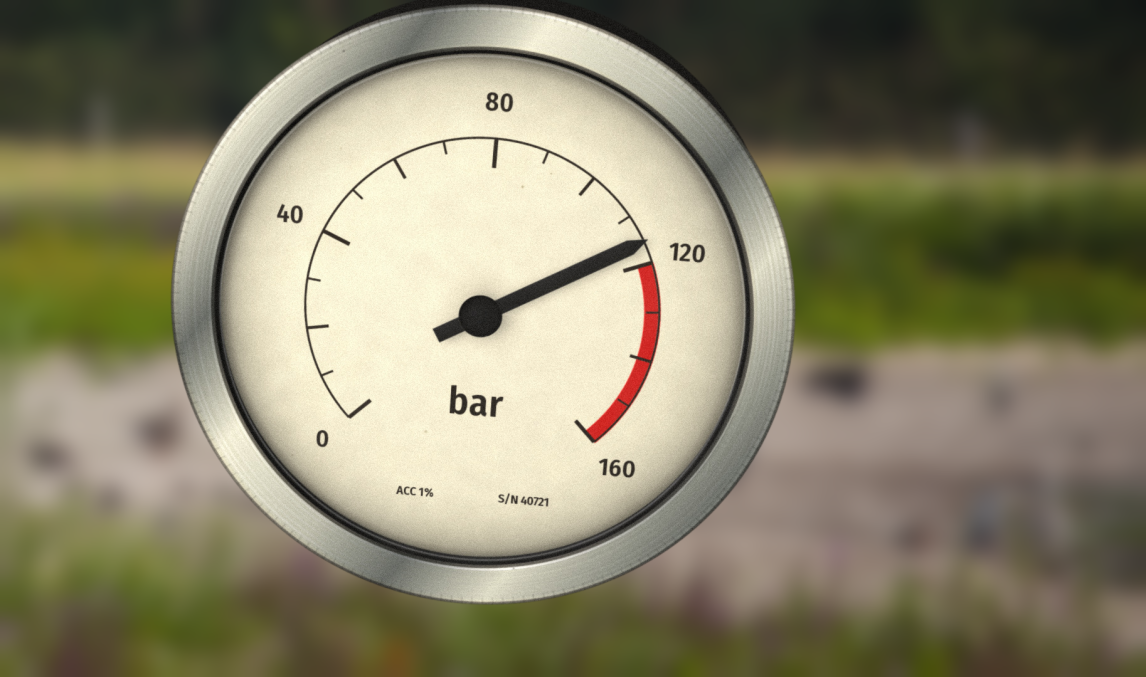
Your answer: 115 bar
